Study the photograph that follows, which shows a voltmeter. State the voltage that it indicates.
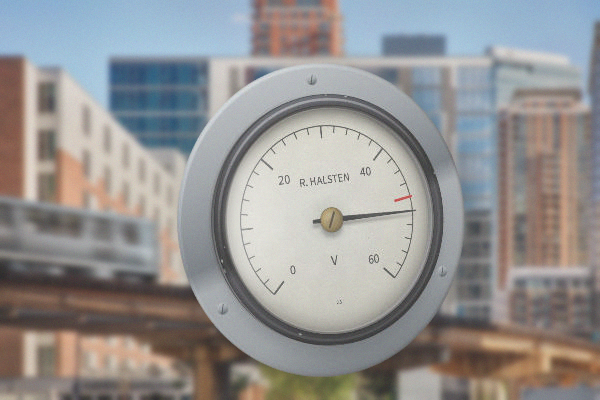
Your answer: 50 V
